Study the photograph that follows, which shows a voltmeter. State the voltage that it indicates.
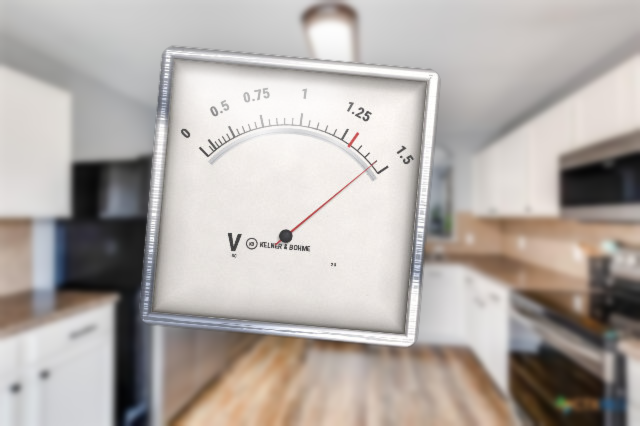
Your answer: 1.45 V
